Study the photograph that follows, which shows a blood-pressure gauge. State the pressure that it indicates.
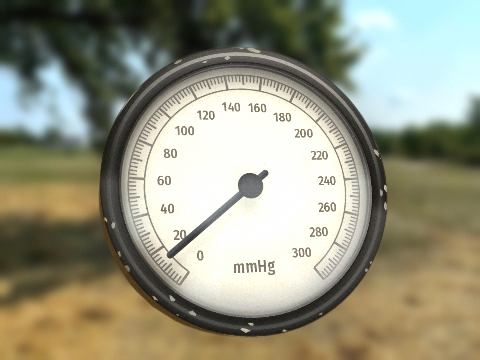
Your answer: 14 mmHg
